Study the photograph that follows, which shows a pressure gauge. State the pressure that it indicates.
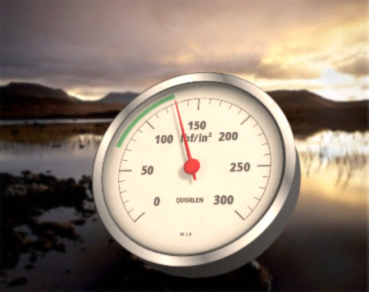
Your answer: 130 psi
